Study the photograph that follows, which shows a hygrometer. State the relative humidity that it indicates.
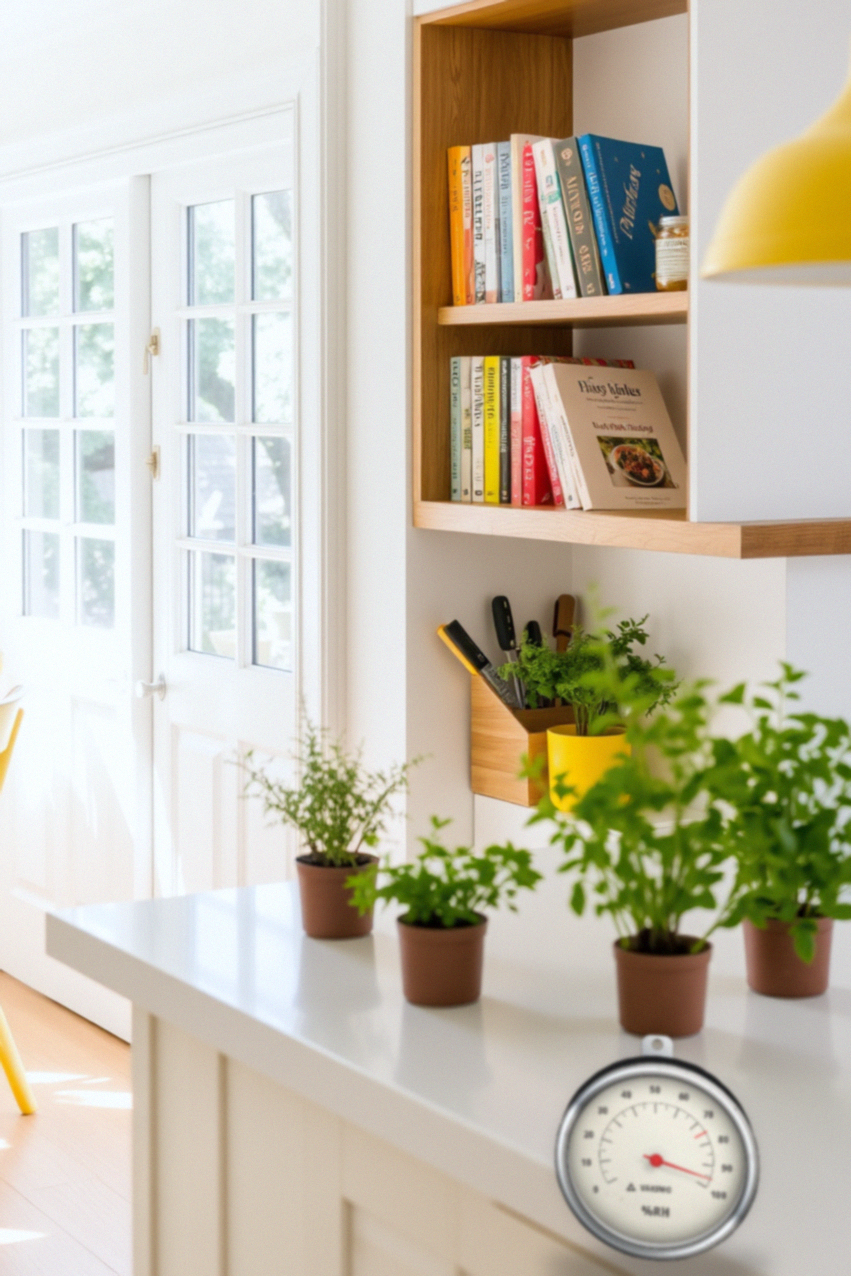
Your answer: 95 %
